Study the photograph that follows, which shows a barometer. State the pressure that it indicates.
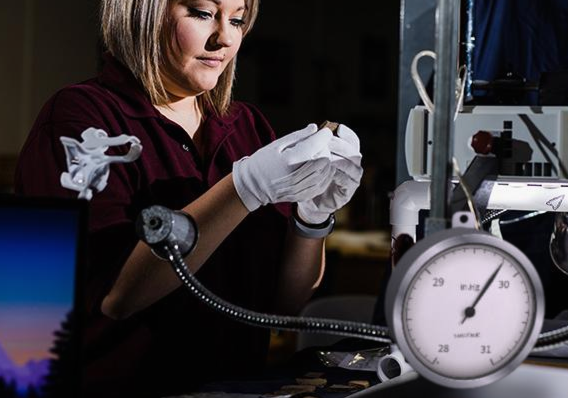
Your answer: 29.8 inHg
